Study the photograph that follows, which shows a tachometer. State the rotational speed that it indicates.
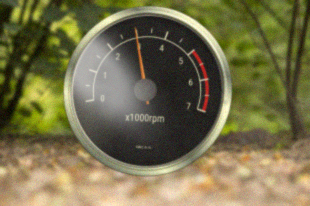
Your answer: 3000 rpm
